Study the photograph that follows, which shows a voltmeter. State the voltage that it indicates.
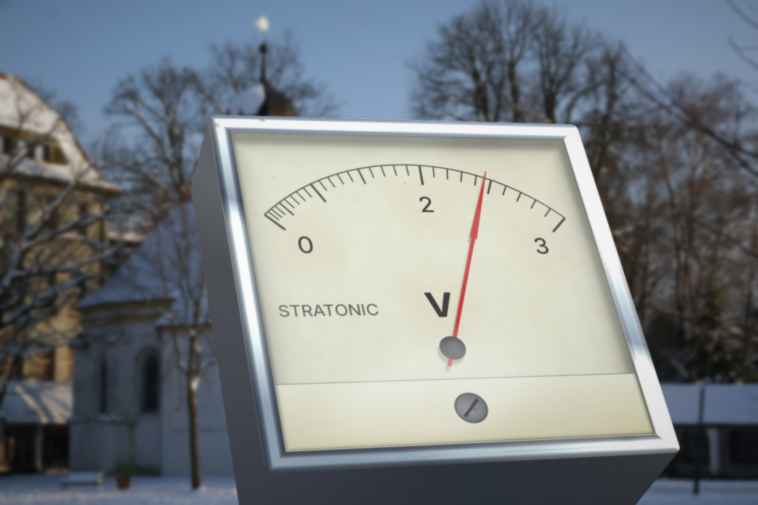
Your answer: 2.45 V
